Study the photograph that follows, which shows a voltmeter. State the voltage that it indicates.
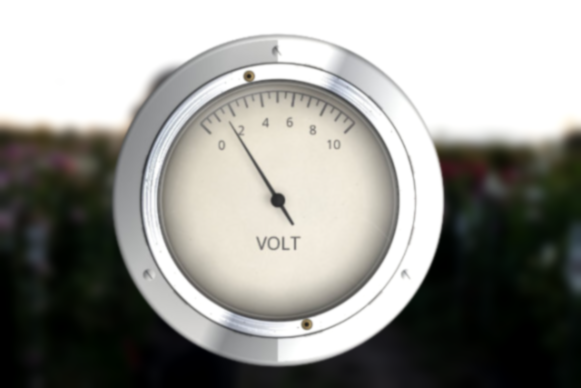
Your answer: 1.5 V
